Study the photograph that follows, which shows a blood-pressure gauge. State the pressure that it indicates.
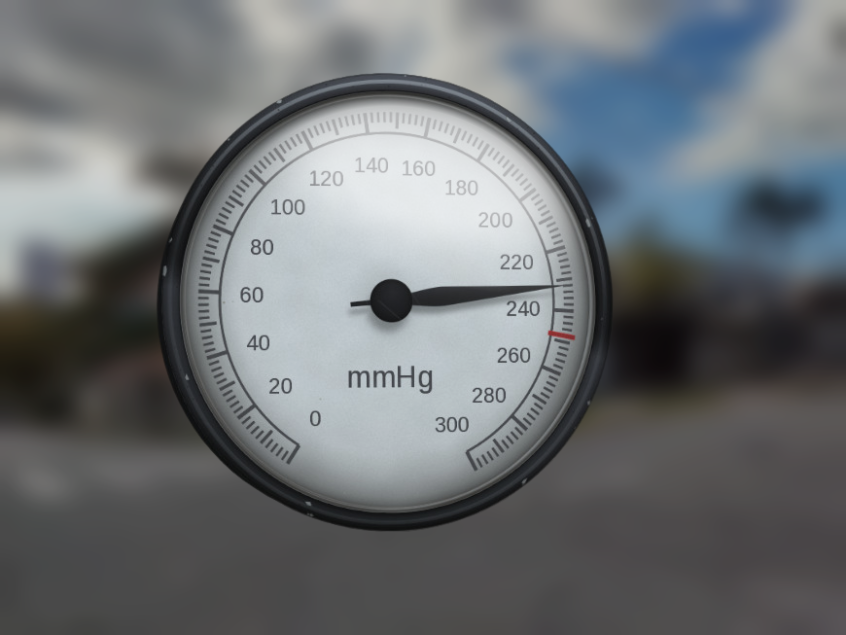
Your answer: 232 mmHg
